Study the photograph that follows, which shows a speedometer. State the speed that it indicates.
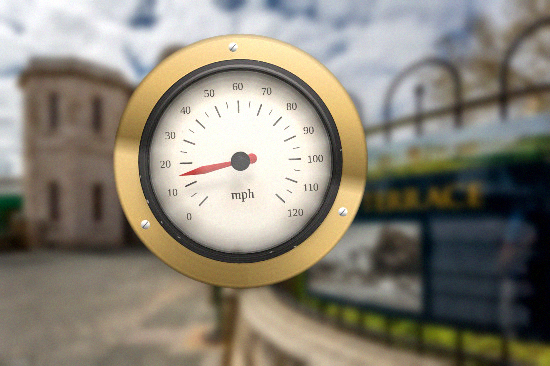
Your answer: 15 mph
